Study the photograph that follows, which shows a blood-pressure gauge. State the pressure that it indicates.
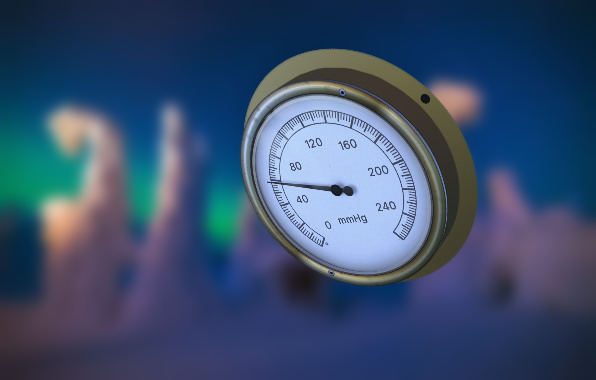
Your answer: 60 mmHg
